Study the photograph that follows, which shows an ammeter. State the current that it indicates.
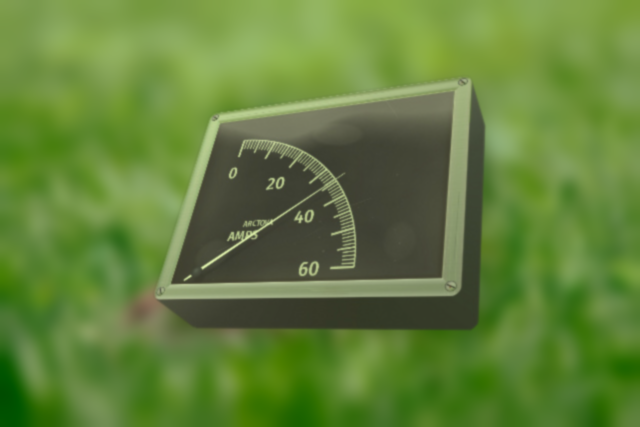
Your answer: 35 A
